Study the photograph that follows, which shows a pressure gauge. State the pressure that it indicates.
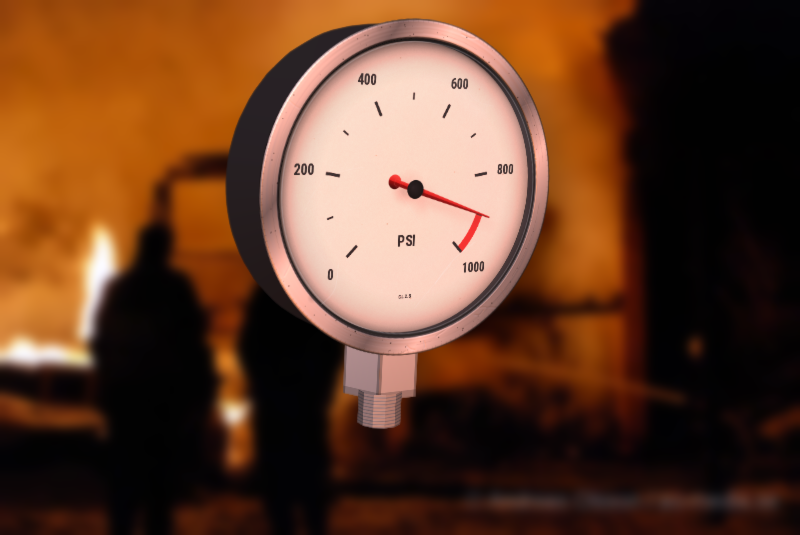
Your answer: 900 psi
